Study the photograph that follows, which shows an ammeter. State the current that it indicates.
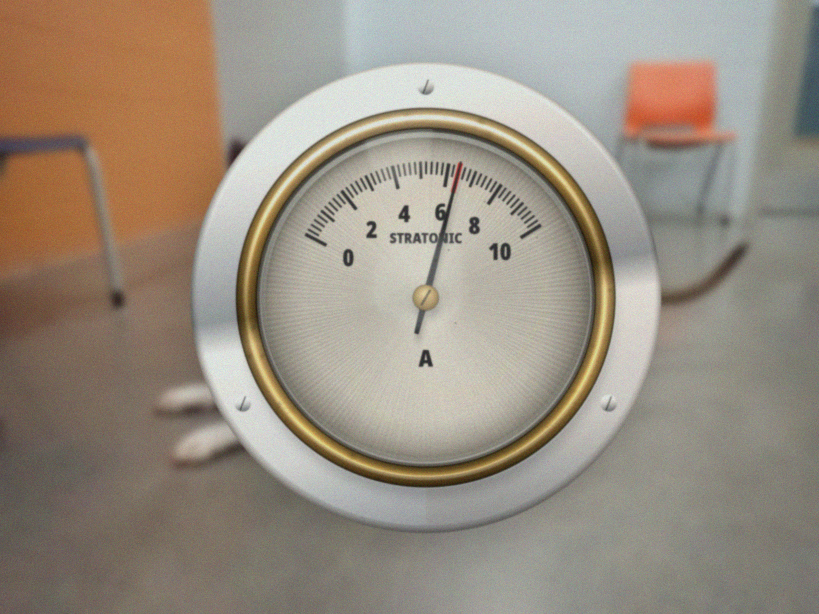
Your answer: 6.4 A
